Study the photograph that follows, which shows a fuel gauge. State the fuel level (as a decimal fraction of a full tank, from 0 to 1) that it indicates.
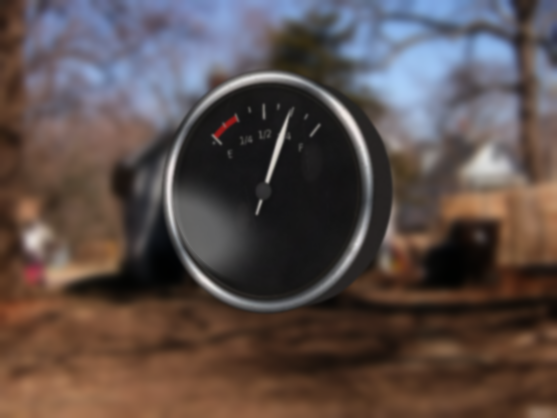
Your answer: 0.75
